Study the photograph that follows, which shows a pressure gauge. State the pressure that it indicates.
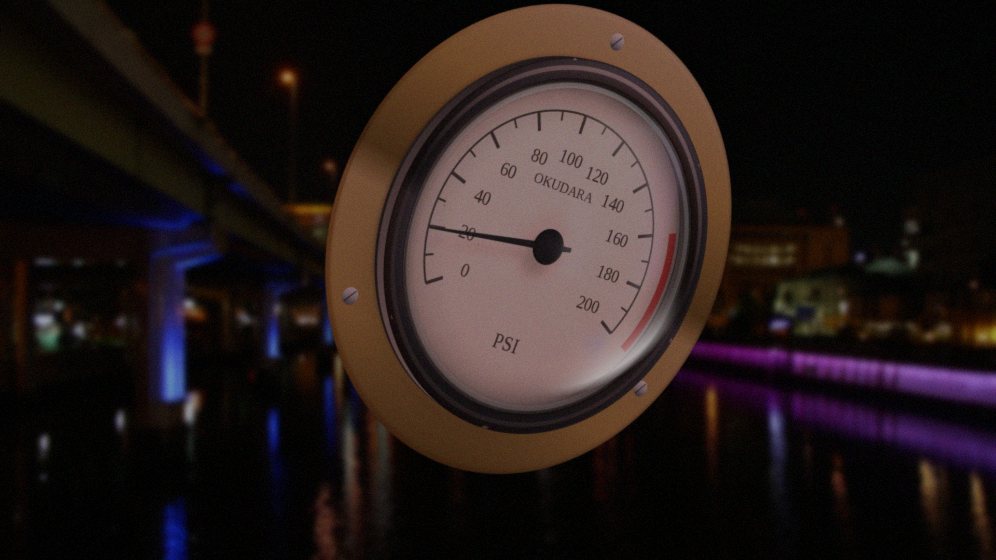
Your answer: 20 psi
